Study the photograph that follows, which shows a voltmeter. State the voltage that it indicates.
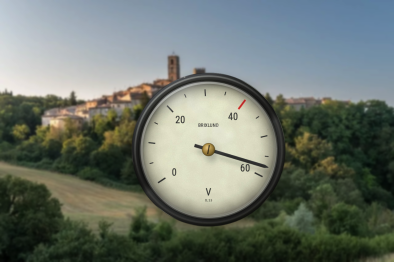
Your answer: 57.5 V
